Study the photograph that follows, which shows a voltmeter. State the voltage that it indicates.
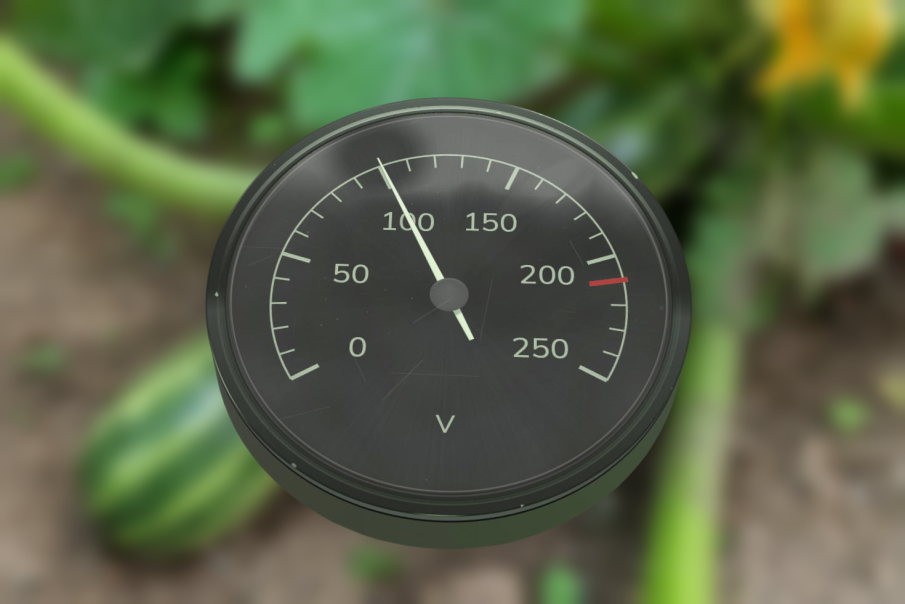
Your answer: 100 V
